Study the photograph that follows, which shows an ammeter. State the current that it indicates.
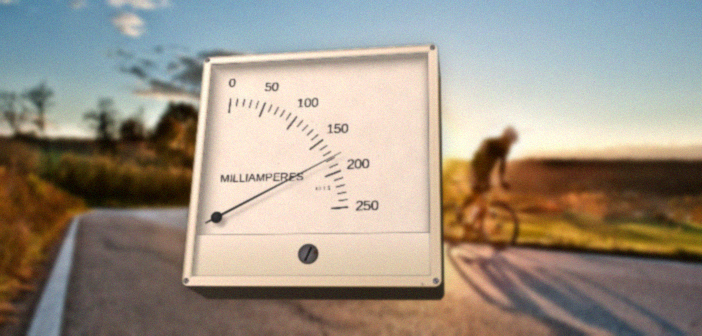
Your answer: 180 mA
